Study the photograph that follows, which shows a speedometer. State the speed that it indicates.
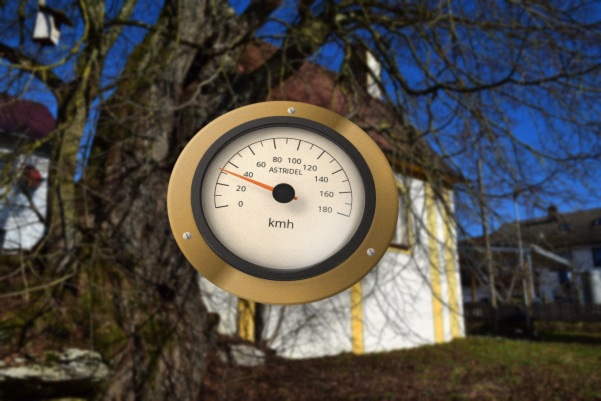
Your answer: 30 km/h
